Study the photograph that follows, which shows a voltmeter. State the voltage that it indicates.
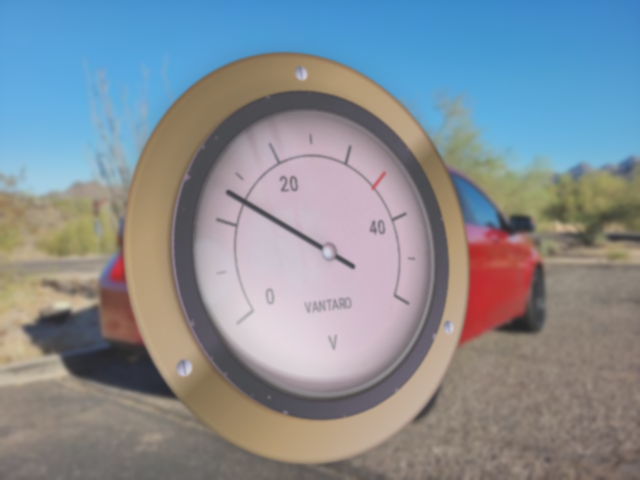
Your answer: 12.5 V
